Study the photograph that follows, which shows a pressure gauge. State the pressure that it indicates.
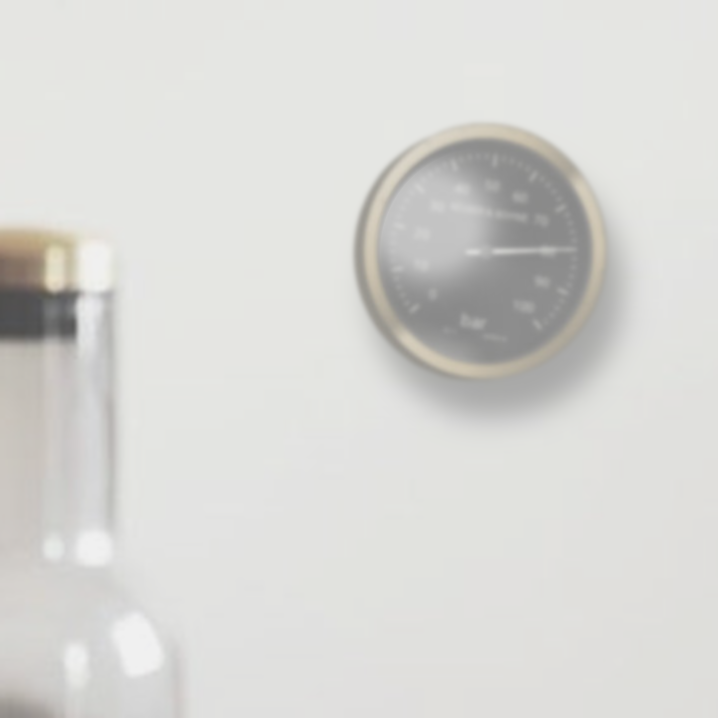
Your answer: 80 bar
